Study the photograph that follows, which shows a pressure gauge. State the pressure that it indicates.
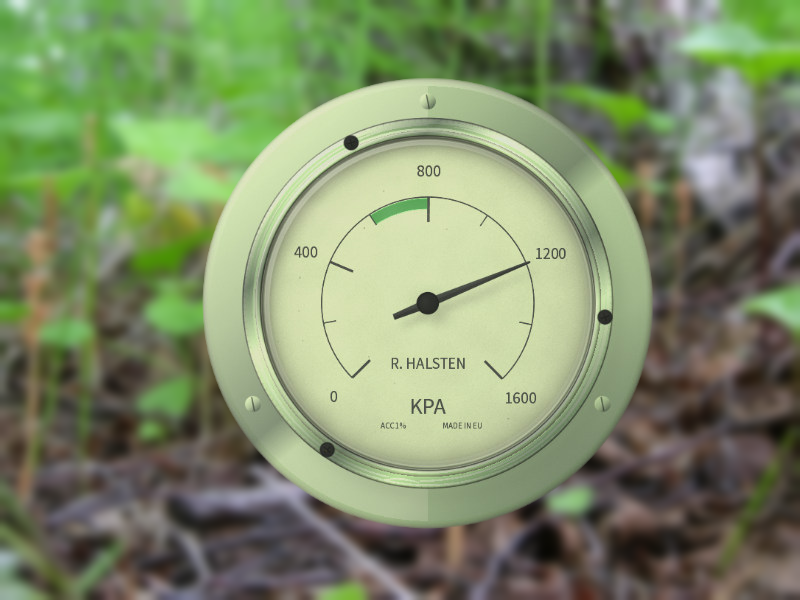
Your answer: 1200 kPa
